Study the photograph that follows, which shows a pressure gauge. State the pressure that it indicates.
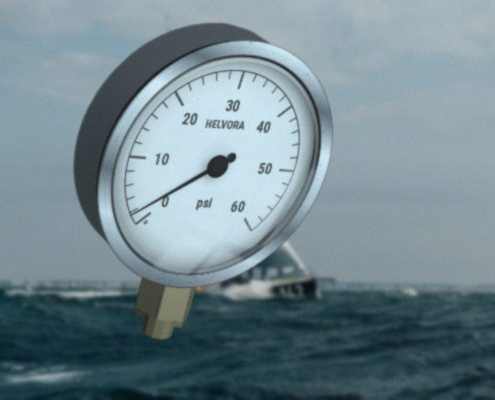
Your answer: 2 psi
